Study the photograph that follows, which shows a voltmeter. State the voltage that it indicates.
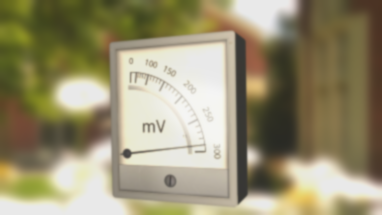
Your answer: 290 mV
